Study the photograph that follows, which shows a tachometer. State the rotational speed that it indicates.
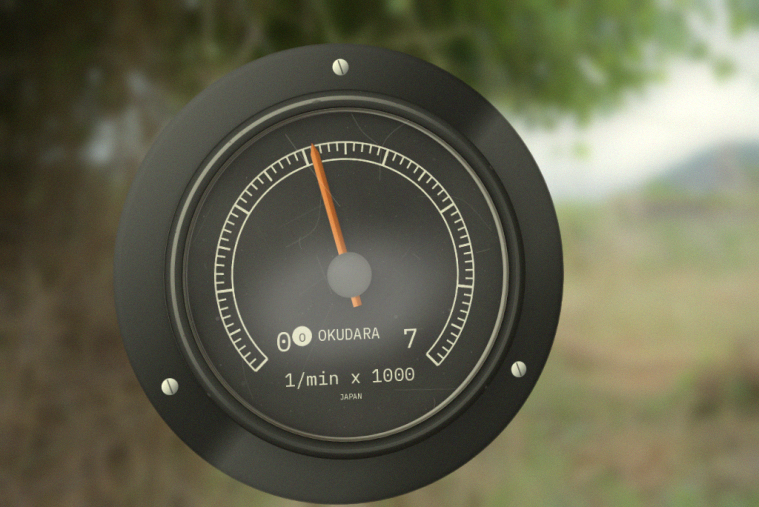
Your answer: 3100 rpm
